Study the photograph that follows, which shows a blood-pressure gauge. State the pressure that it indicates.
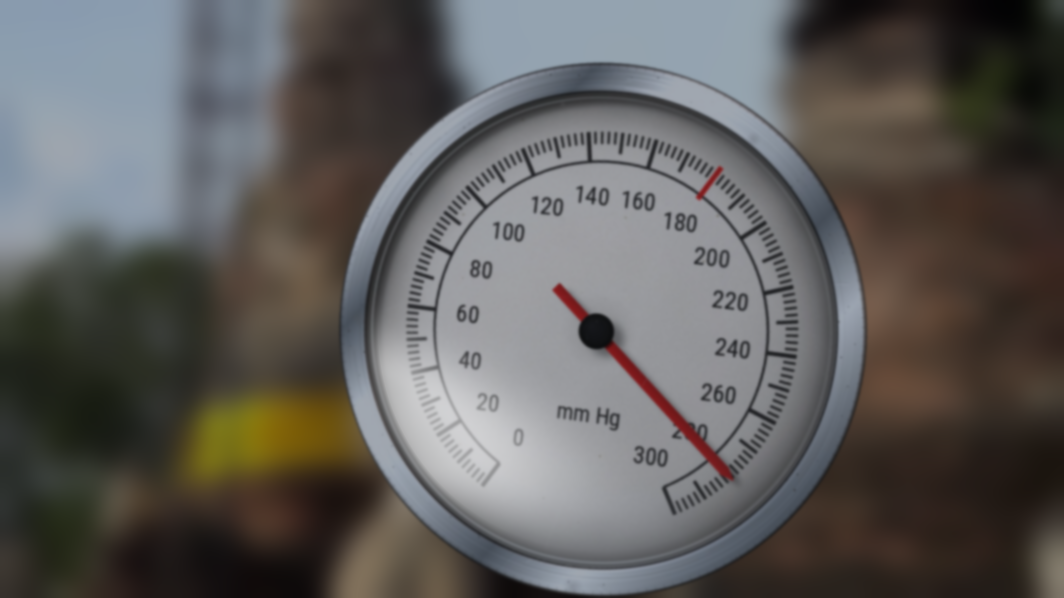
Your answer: 280 mmHg
